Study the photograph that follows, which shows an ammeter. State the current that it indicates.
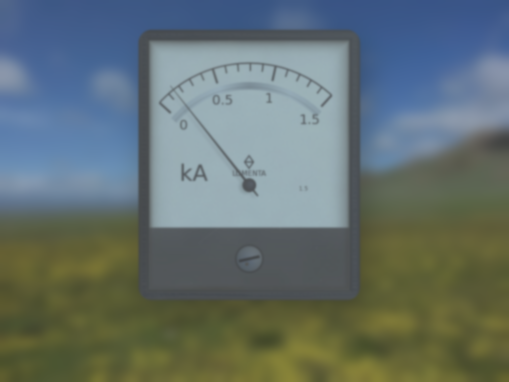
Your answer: 0.15 kA
